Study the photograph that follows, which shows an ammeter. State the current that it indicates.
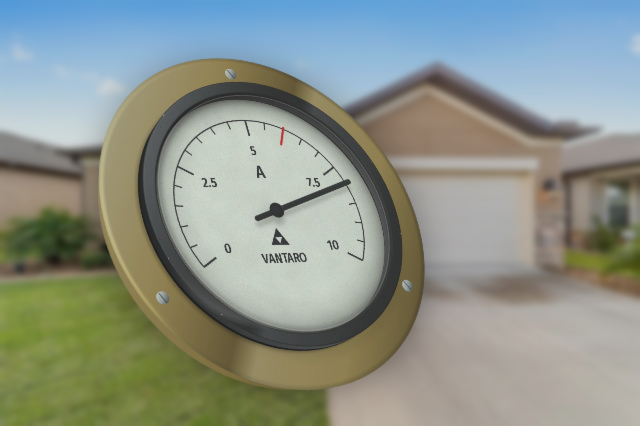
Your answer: 8 A
